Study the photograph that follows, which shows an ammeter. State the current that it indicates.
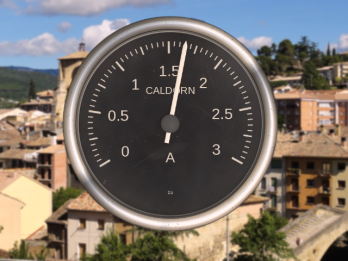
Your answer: 1.65 A
